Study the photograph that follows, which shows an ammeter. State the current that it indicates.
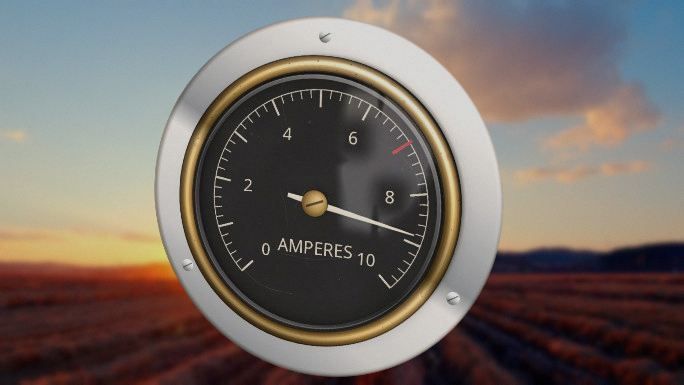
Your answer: 8.8 A
